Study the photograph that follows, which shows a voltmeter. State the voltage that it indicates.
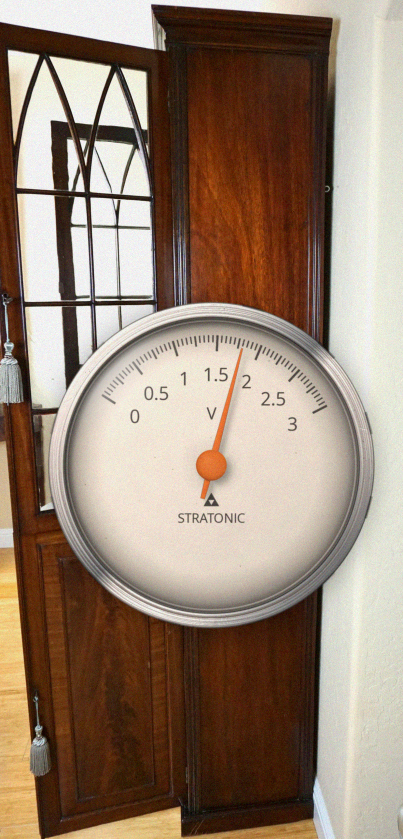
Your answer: 1.8 V
